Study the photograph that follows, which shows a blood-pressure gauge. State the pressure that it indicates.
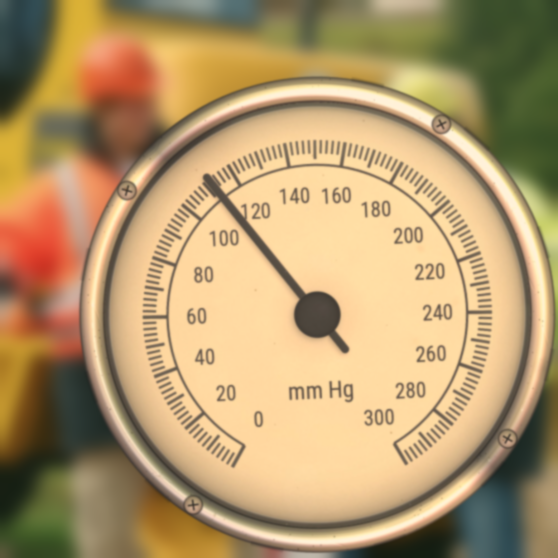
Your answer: 112 mmHg
